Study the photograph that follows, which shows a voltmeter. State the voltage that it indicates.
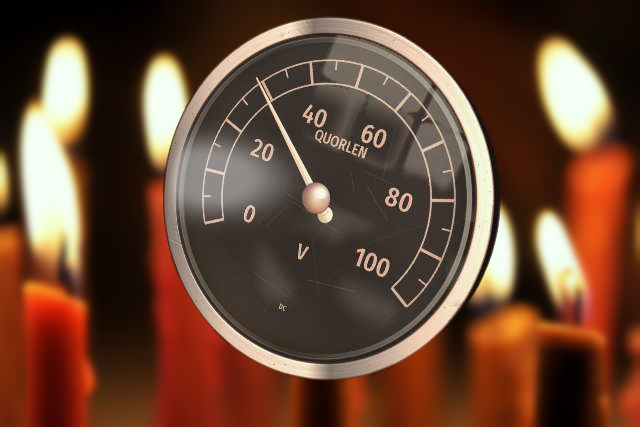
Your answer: 30 V
